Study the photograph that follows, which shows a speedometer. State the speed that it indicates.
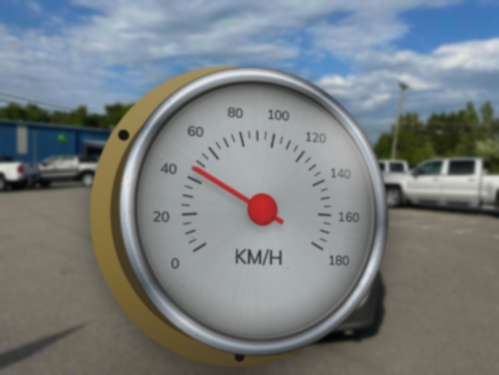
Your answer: 45 km/h
